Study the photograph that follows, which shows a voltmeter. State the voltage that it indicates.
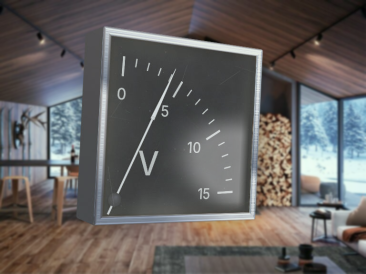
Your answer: 4 V
